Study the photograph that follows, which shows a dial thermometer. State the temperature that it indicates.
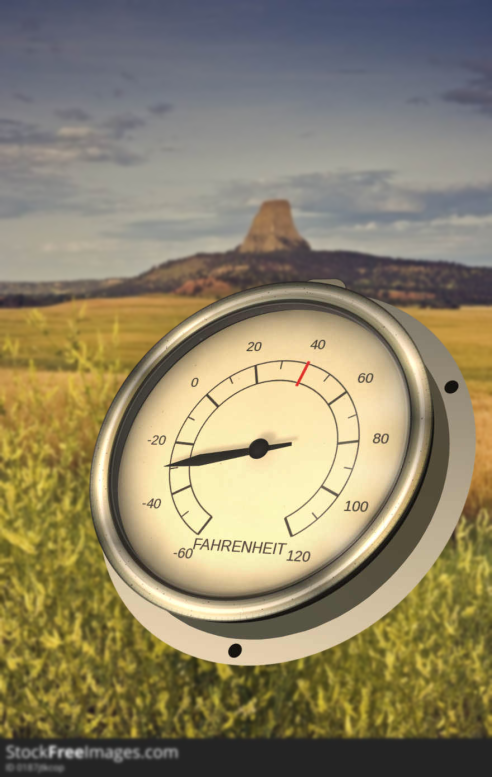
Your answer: -30 °F
